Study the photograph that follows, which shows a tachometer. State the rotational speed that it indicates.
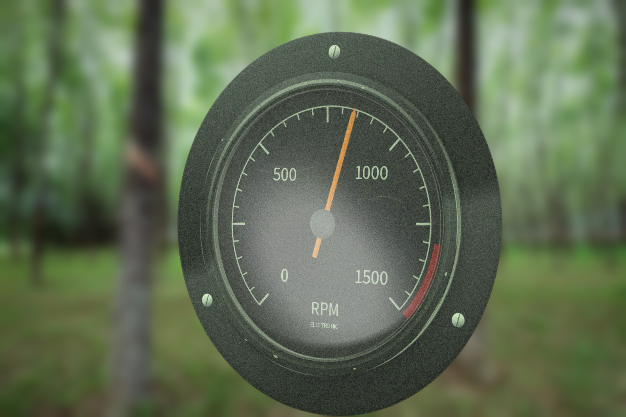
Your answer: 850 rpm
